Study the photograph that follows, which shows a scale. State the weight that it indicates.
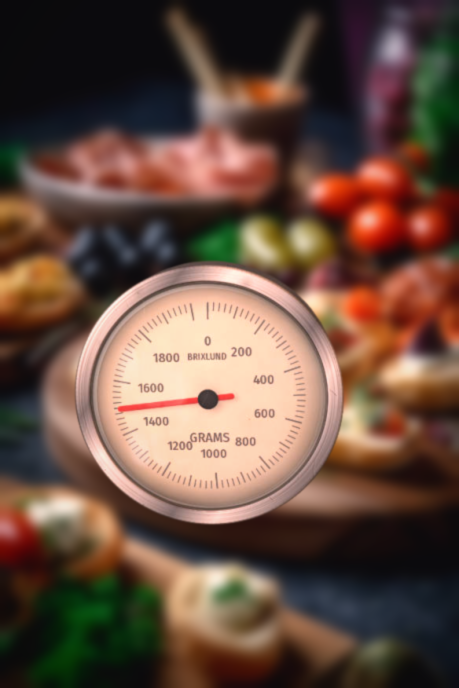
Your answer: 1500 g
